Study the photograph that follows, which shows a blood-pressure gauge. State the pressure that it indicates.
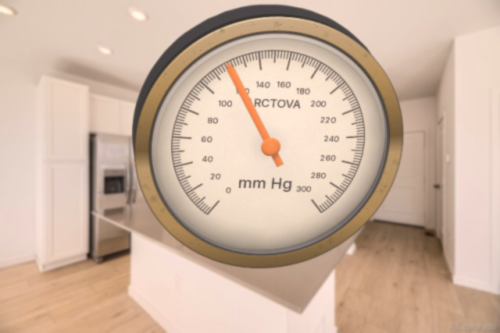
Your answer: 120 mmHg
